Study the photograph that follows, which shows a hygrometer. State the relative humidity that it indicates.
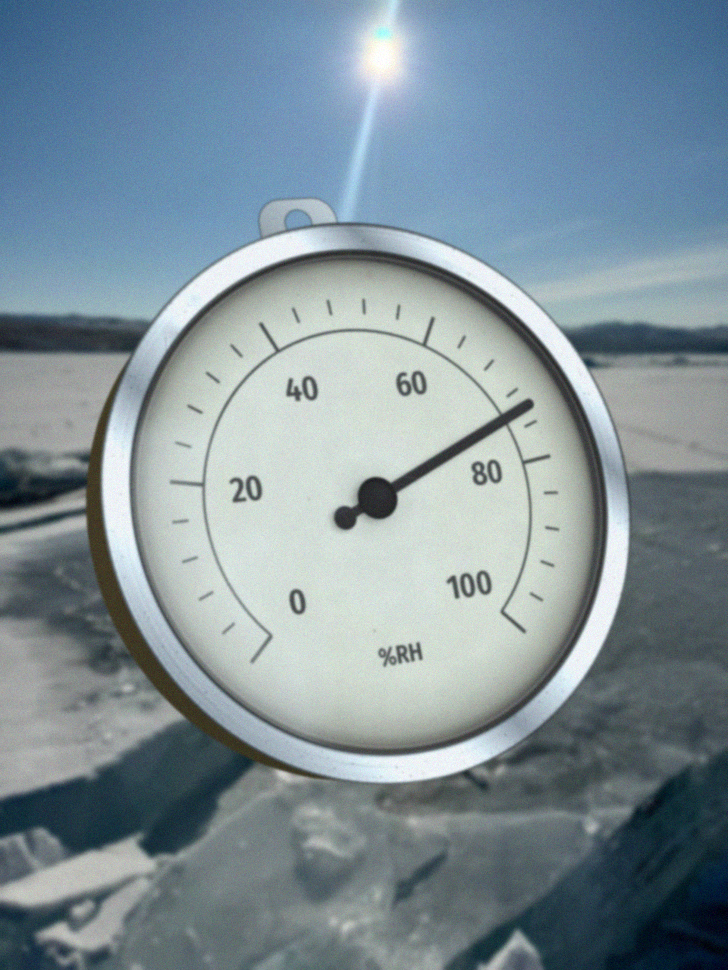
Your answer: 74 %
